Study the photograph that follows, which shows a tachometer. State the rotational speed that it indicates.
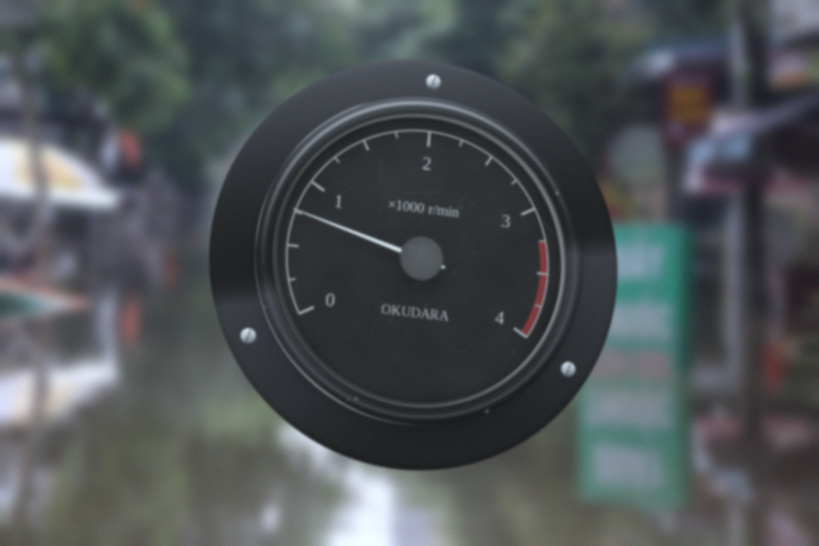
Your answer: 750 rpm
